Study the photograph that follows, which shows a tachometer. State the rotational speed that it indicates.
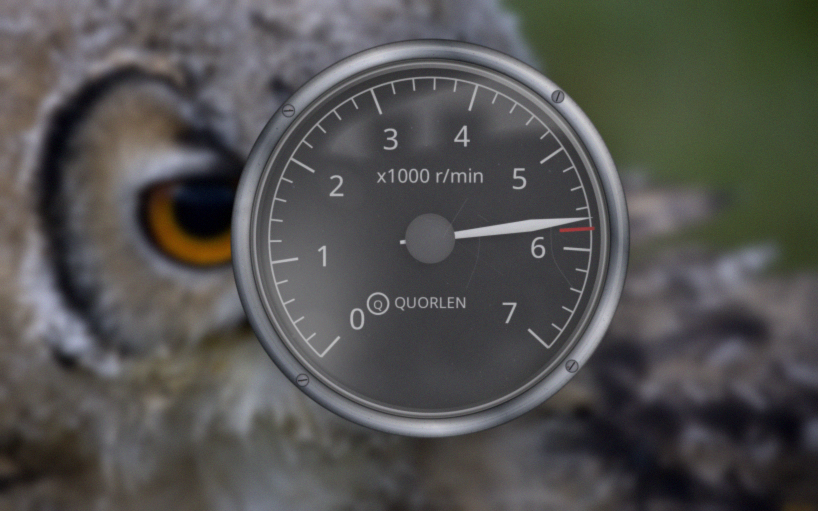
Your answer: 5700 rpm
